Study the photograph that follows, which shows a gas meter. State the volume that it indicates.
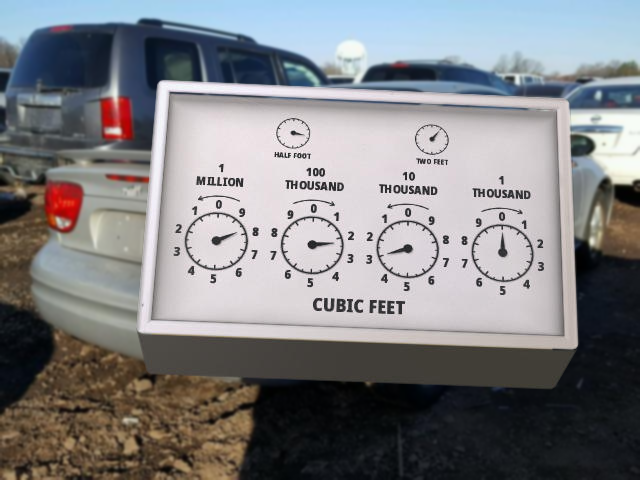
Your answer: 823000 ft³
